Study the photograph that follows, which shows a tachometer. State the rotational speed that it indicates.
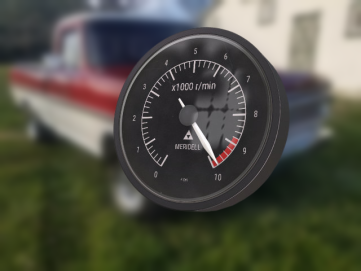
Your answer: 9800 rpm
